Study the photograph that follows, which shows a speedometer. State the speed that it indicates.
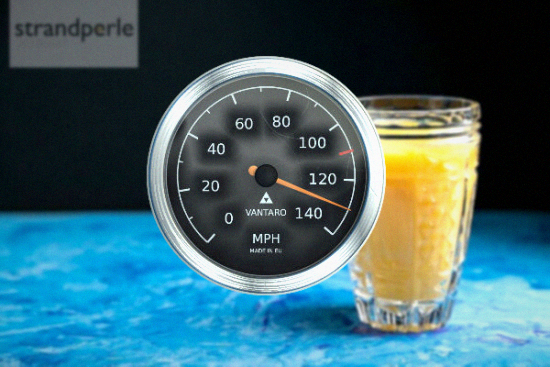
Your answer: 130 mph
